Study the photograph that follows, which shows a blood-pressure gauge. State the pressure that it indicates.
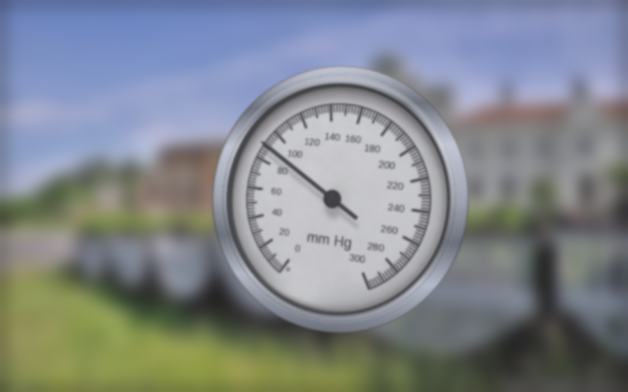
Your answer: 90 mmHg
